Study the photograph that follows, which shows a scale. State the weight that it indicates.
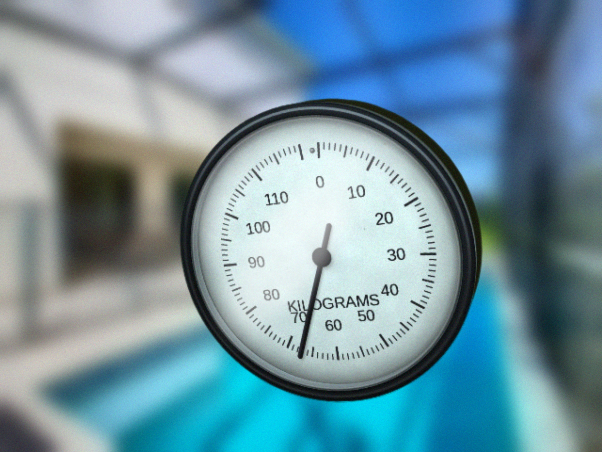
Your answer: 67 kg
